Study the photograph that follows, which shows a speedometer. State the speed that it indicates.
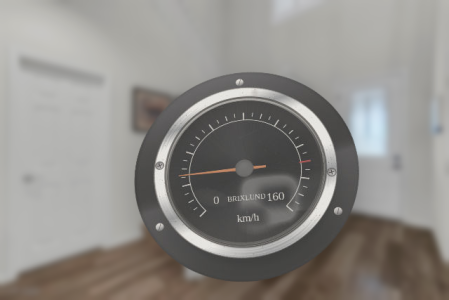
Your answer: 25 km/h
